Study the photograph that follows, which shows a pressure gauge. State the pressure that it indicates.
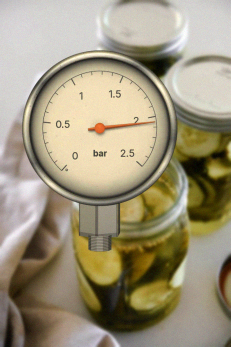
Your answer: 2.05 bar
